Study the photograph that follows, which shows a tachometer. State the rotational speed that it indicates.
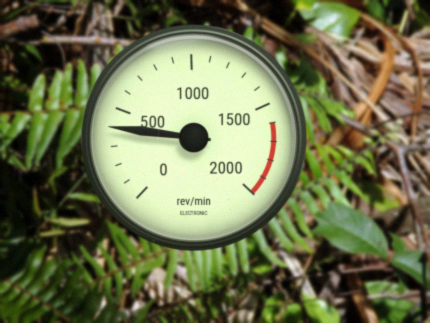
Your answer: 400 rpm
